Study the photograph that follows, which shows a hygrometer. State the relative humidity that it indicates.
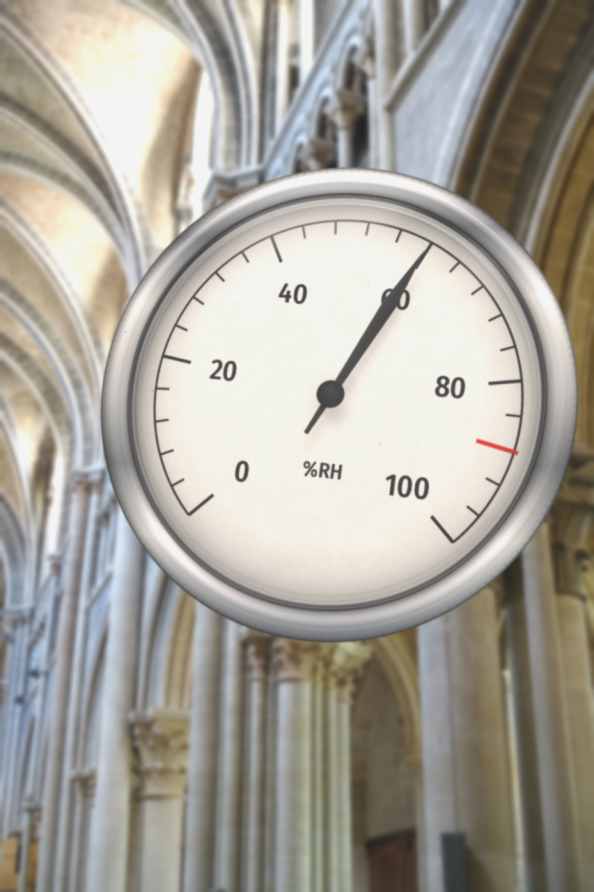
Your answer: 60 %
